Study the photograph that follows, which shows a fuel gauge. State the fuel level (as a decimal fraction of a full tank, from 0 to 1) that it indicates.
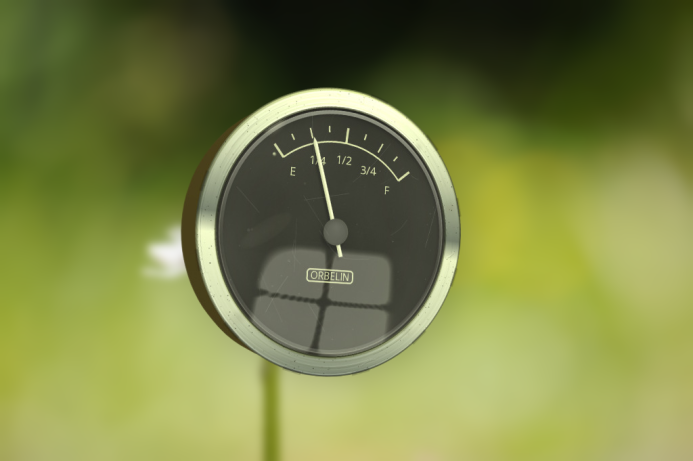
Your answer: 0.25
